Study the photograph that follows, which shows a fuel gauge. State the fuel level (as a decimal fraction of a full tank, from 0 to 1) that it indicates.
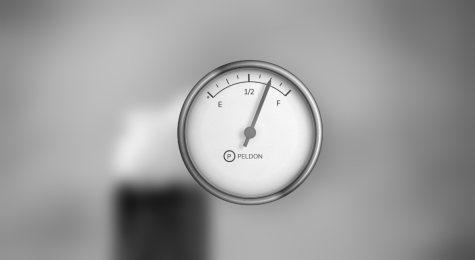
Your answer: 0.75
